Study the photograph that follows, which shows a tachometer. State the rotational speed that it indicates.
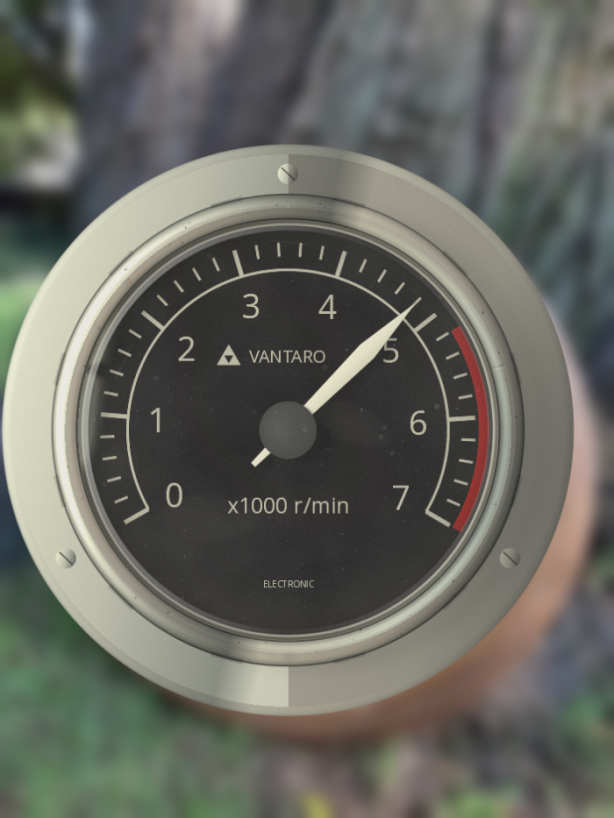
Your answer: 4800 rpm
